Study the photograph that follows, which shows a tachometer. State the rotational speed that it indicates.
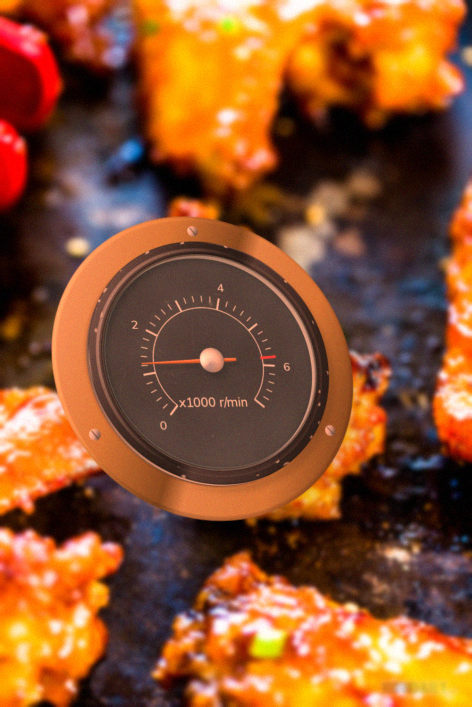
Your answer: 1200 rpm
